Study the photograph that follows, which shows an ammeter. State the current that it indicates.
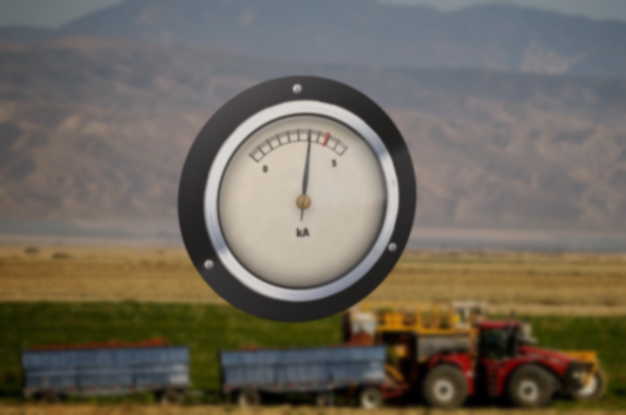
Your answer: 3 kA
